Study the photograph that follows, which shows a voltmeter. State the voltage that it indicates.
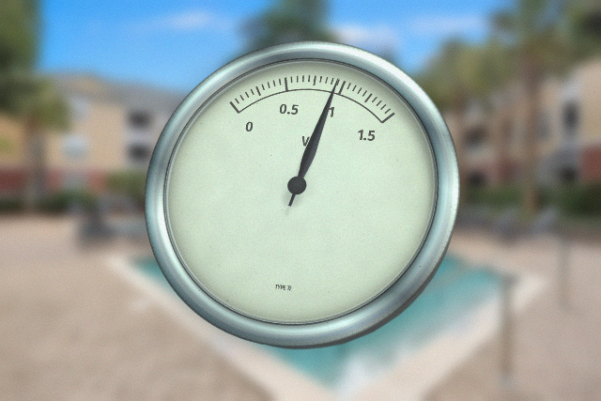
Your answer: 0.95 V
